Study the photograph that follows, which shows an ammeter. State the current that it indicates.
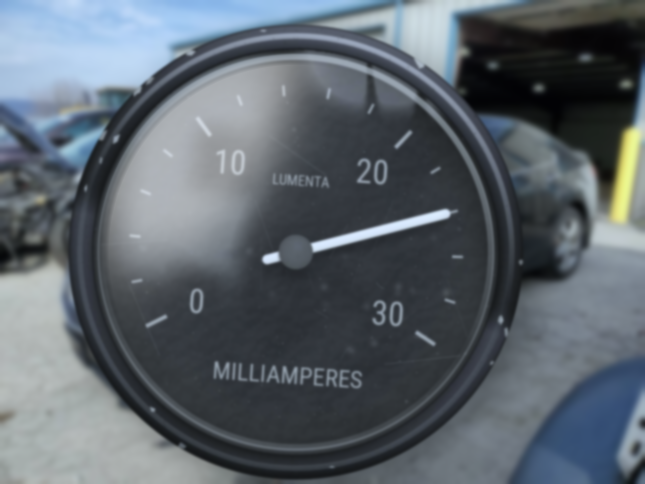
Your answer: 24 mA
